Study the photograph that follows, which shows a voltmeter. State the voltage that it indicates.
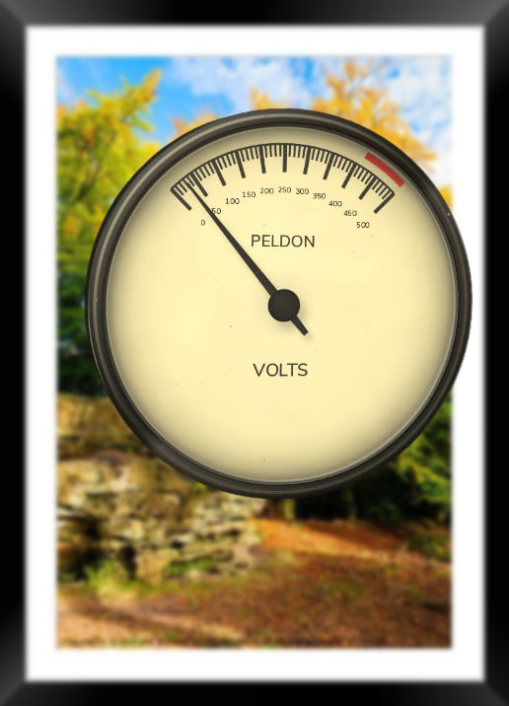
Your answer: 30 V
